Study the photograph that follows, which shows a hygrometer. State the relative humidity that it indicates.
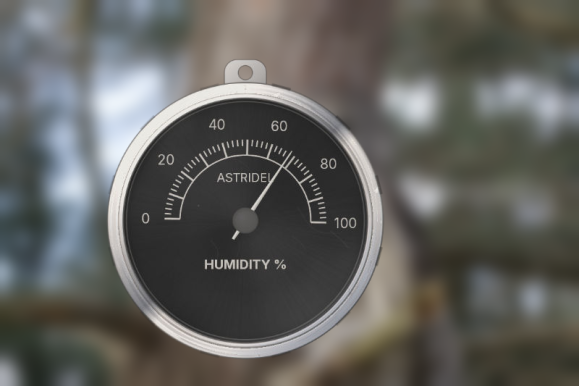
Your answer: 68 %
